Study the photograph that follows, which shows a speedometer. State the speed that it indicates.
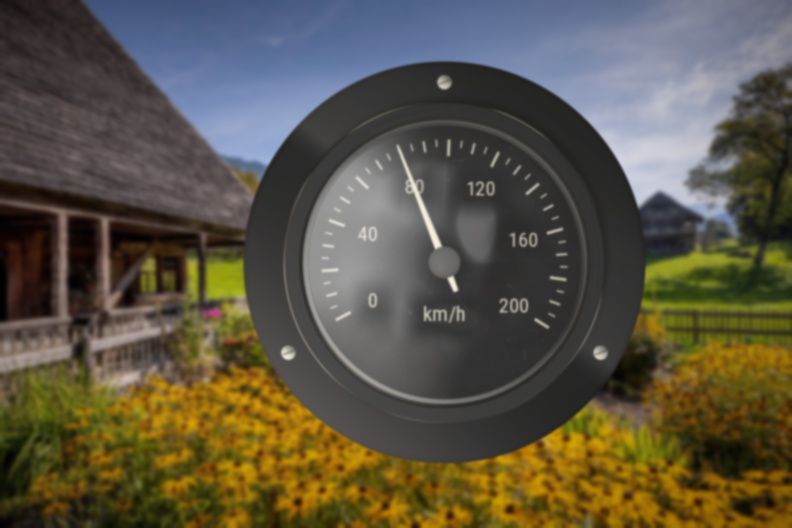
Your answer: 80 km/h
